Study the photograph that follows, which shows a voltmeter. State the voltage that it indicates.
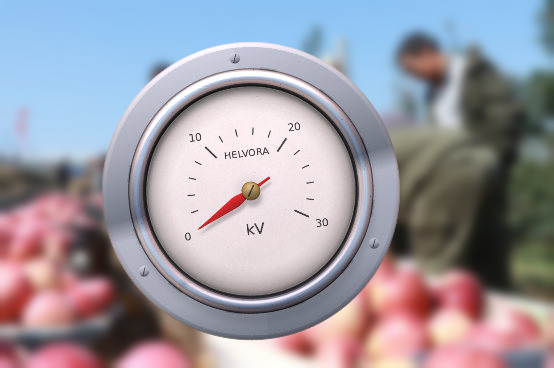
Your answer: 0 kV
